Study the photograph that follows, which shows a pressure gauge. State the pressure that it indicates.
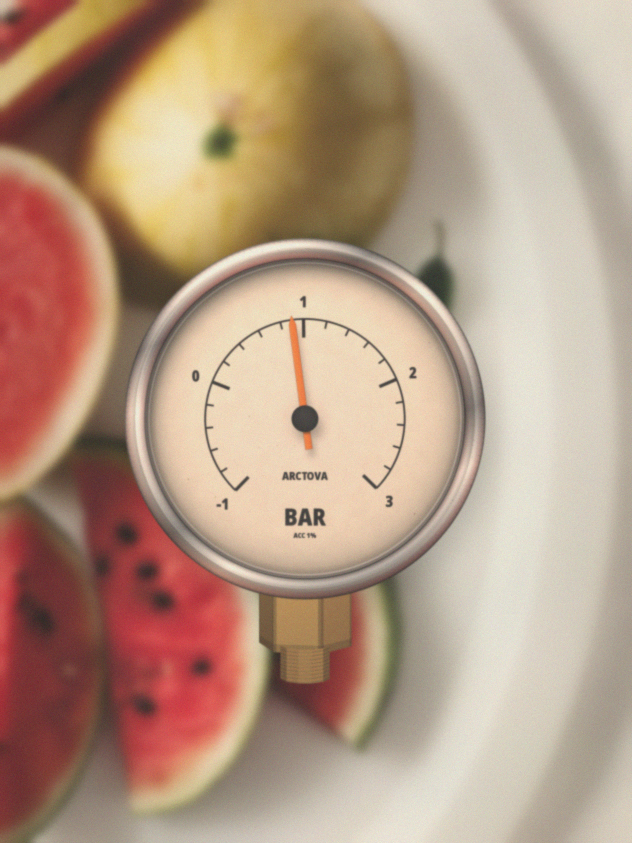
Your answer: 0.9 bar
